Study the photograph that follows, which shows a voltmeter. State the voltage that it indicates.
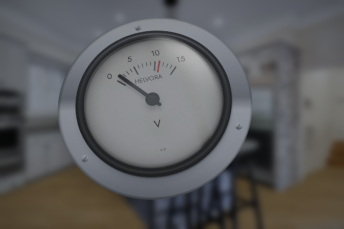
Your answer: 1 V
